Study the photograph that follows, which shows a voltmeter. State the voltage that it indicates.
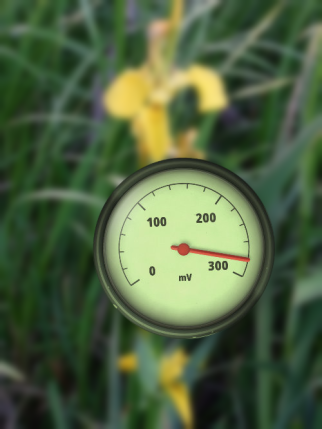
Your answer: 280 mV
